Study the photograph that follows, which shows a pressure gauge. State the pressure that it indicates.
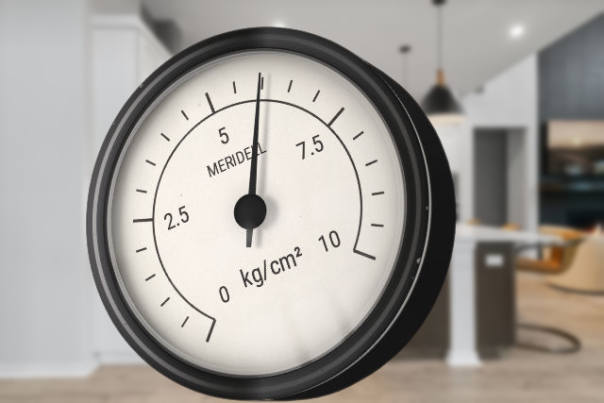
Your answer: 6 kg/cm²
